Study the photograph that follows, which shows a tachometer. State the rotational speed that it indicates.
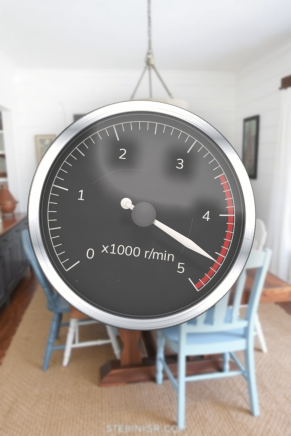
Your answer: 4600 rpm
